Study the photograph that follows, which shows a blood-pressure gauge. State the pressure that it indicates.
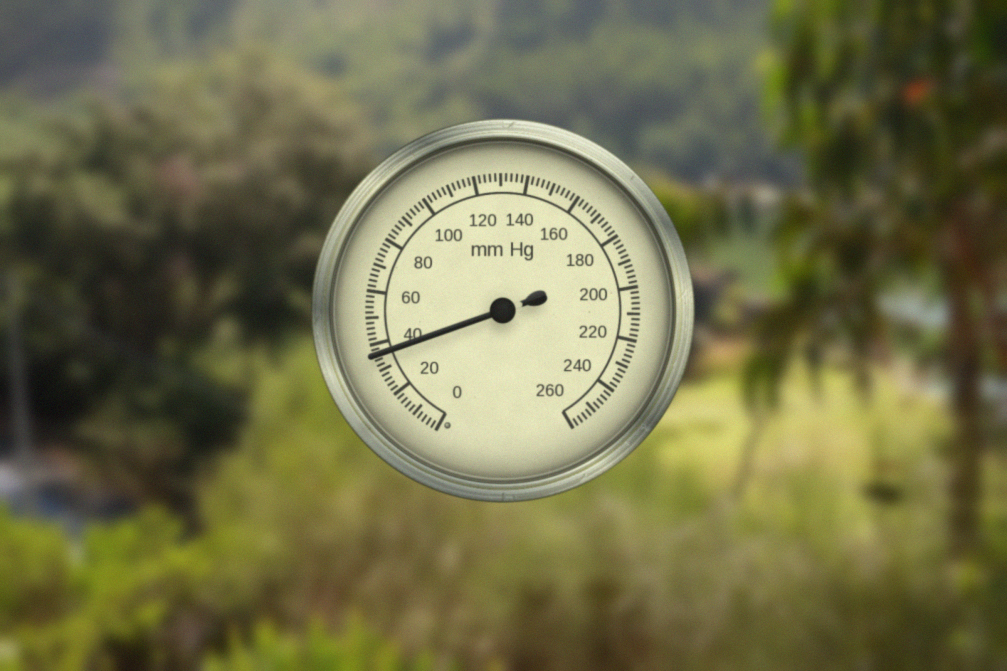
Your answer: 36 mmHg
